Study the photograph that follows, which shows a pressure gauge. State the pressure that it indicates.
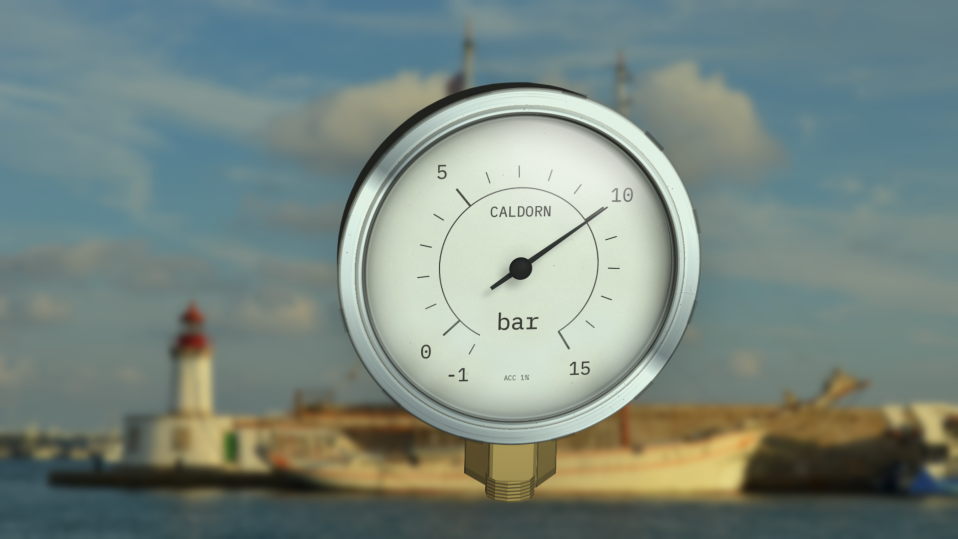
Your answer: 10 bar
